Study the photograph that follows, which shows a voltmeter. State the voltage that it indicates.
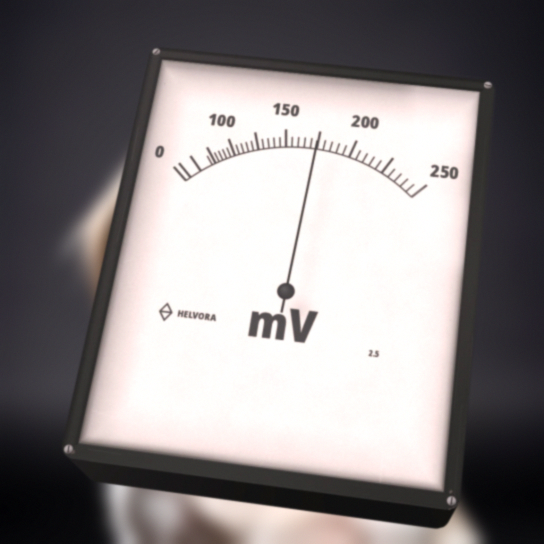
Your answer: 175 mV
